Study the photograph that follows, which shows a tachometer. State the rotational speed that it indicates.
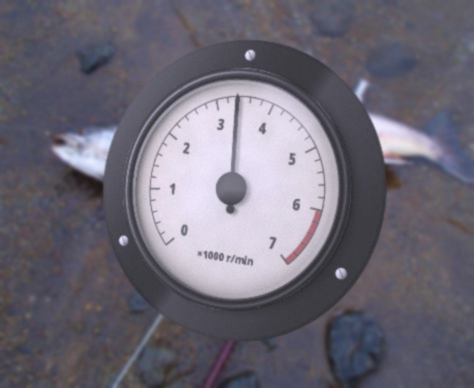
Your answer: 3400 rpm
